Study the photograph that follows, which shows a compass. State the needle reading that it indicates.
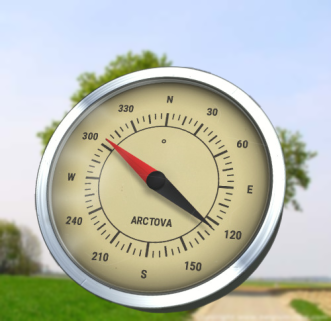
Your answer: 305 °
